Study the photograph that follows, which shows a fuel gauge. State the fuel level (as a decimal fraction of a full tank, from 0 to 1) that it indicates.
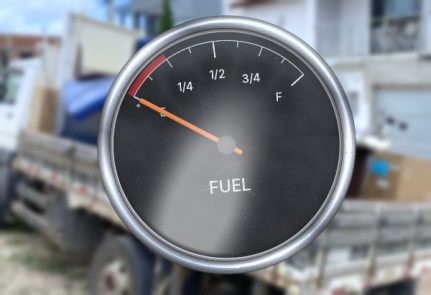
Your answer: 0
